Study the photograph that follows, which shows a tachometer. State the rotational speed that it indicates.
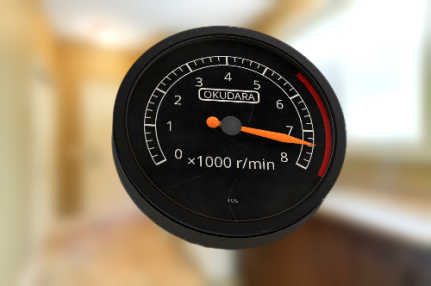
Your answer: 7400 rpm
